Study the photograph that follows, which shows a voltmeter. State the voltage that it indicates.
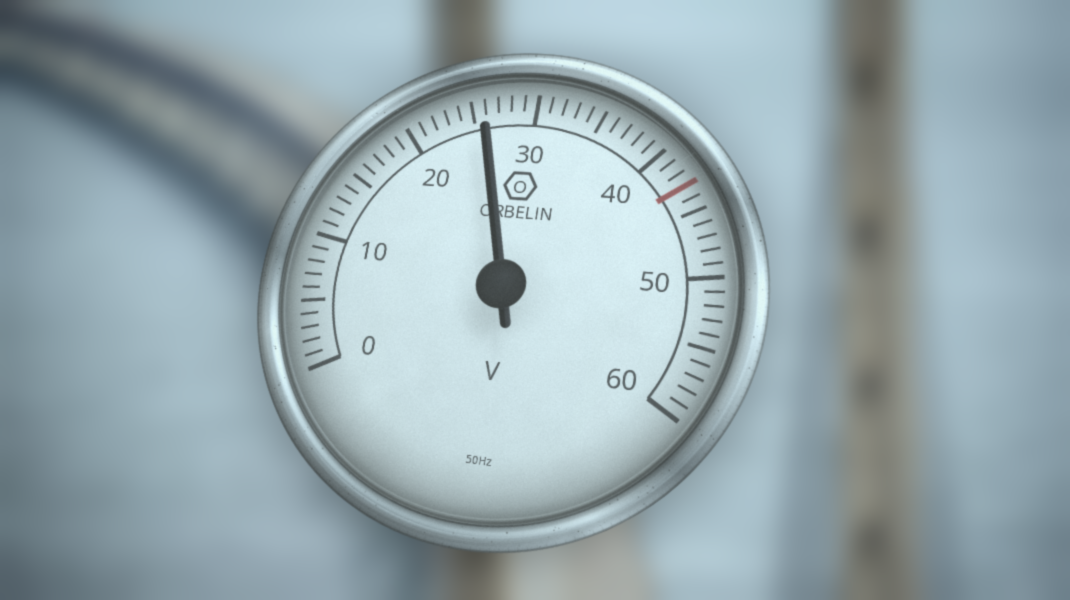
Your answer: 26 V
